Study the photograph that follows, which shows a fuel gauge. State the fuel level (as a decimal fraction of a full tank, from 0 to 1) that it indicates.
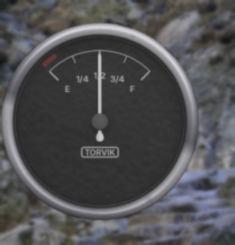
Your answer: 0.5
